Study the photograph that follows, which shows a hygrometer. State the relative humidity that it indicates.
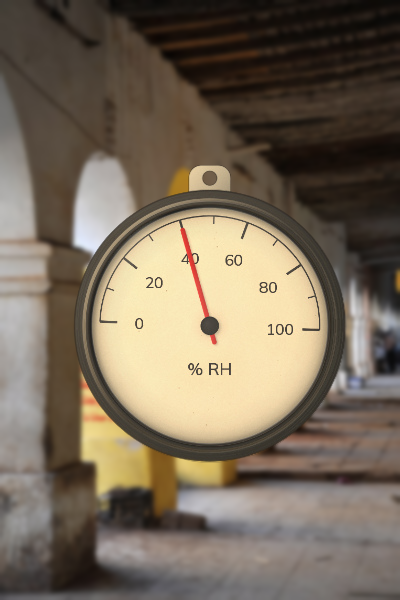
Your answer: 40 %
